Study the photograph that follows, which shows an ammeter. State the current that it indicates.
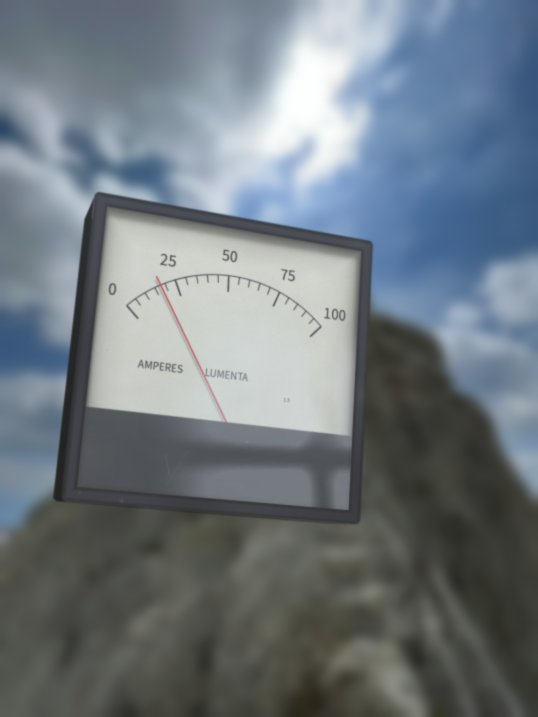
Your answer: 17.5 A
